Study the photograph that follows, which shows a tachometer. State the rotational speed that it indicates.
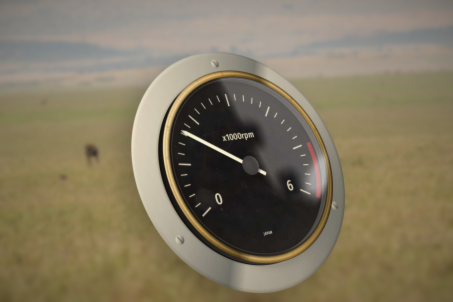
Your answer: 1600 rpm
